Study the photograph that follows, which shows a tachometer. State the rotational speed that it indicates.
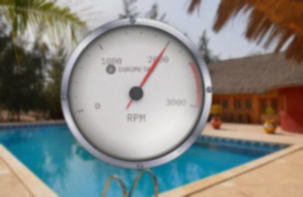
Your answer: 2000 rpm
